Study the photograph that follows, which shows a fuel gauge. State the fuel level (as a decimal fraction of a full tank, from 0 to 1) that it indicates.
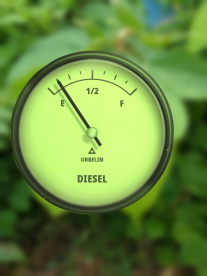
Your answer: 0.125
